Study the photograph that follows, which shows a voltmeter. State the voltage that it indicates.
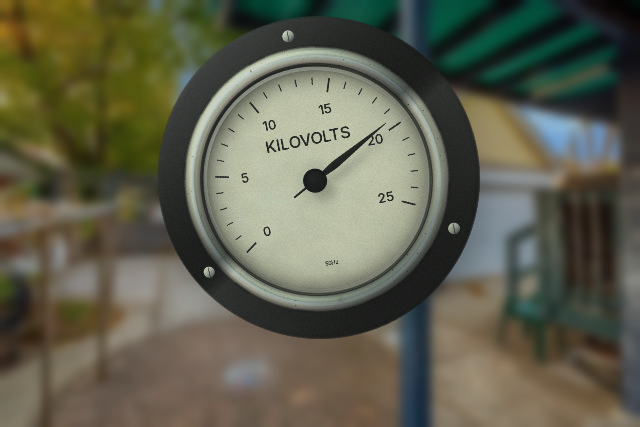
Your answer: 19.5 kV
